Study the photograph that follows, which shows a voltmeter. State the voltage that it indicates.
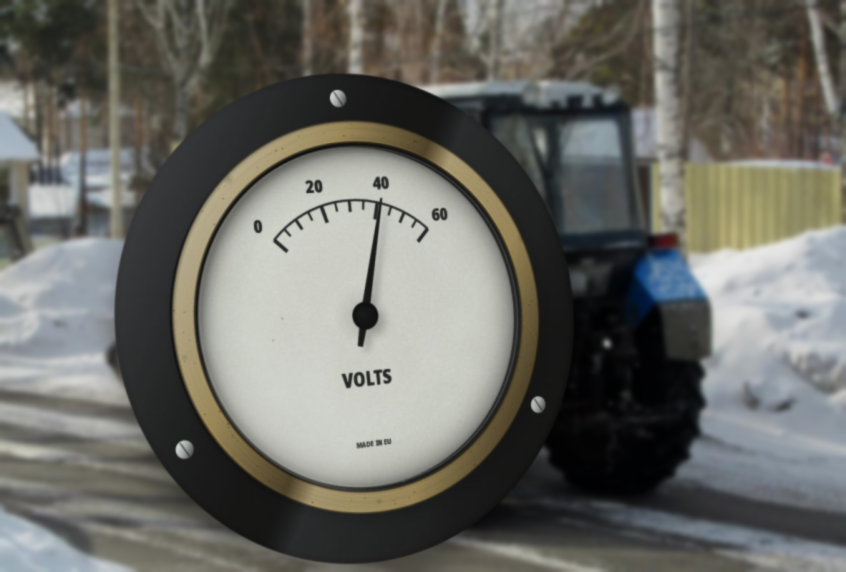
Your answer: 40 V
